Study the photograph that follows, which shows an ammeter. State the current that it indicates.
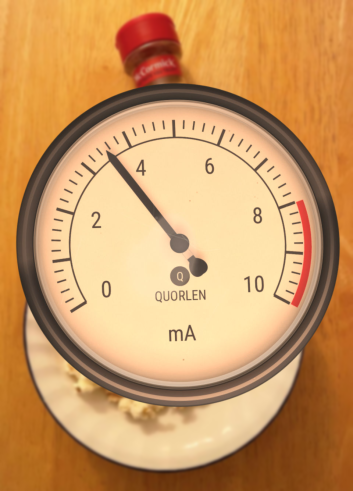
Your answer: 3.5 mA
